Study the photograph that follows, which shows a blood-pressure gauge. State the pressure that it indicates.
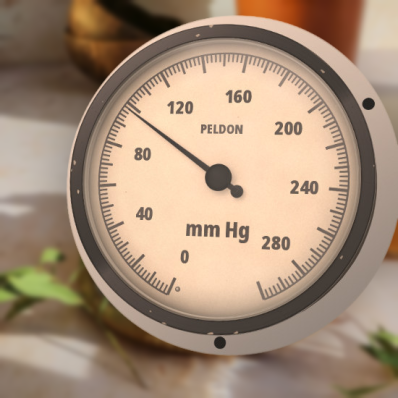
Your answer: 98 mmHg
